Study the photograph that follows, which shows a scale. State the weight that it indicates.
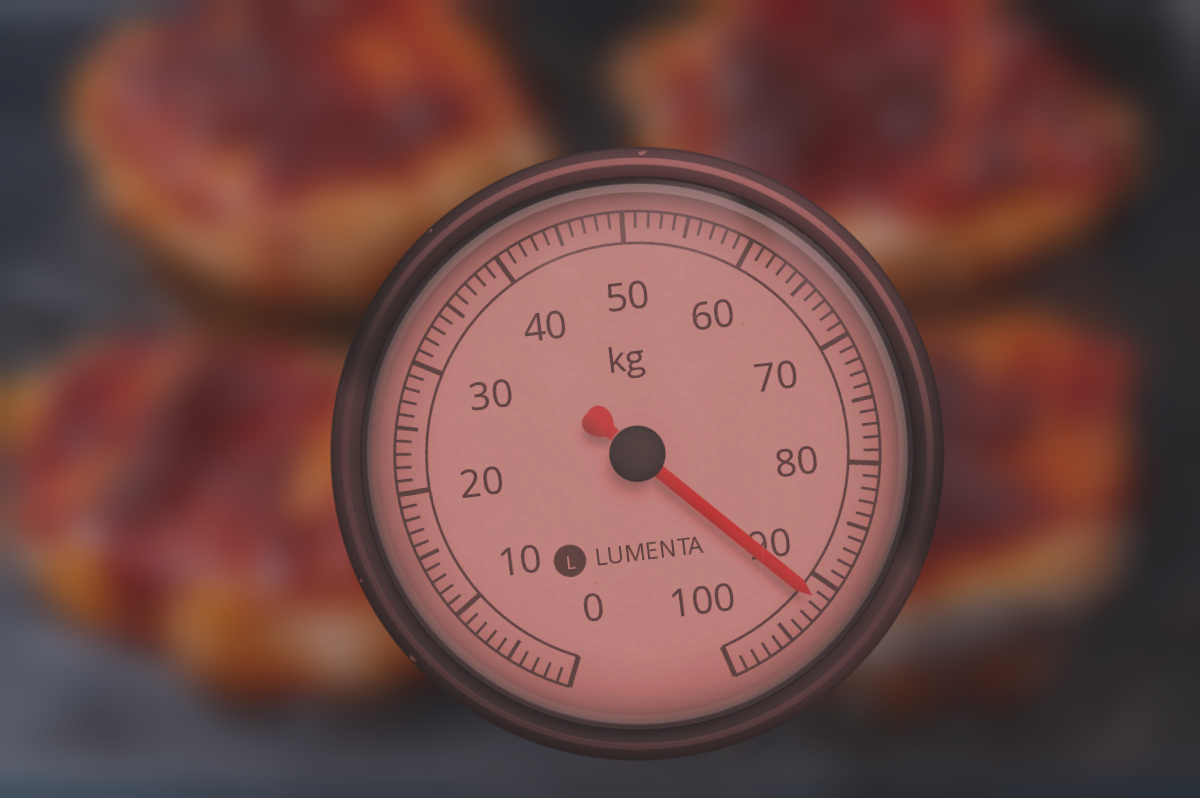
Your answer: 91.5 kg
